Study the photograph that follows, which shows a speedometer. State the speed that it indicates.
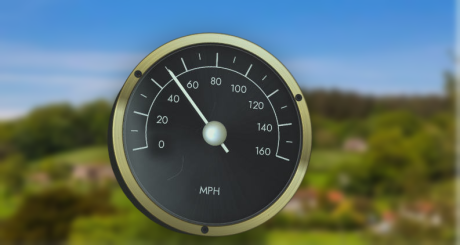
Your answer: 50 mph
